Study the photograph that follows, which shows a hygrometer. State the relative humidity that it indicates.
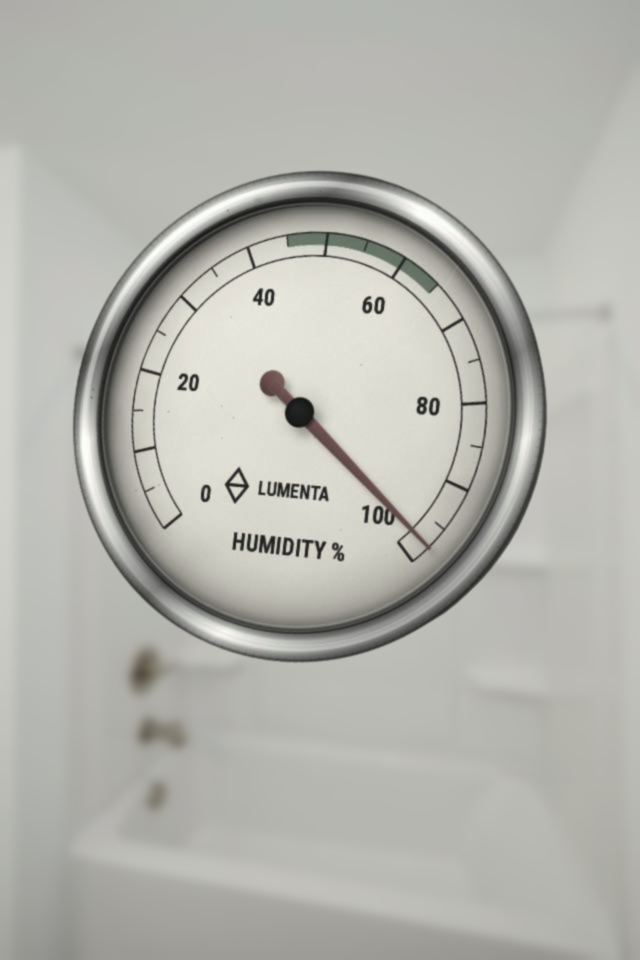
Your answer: 97.5 %
